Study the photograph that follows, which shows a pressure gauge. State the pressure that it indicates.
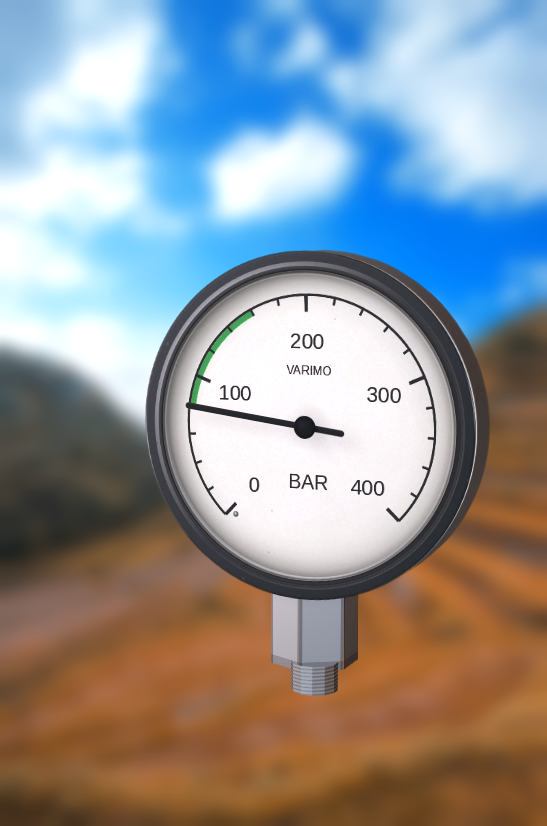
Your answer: 80 bar
